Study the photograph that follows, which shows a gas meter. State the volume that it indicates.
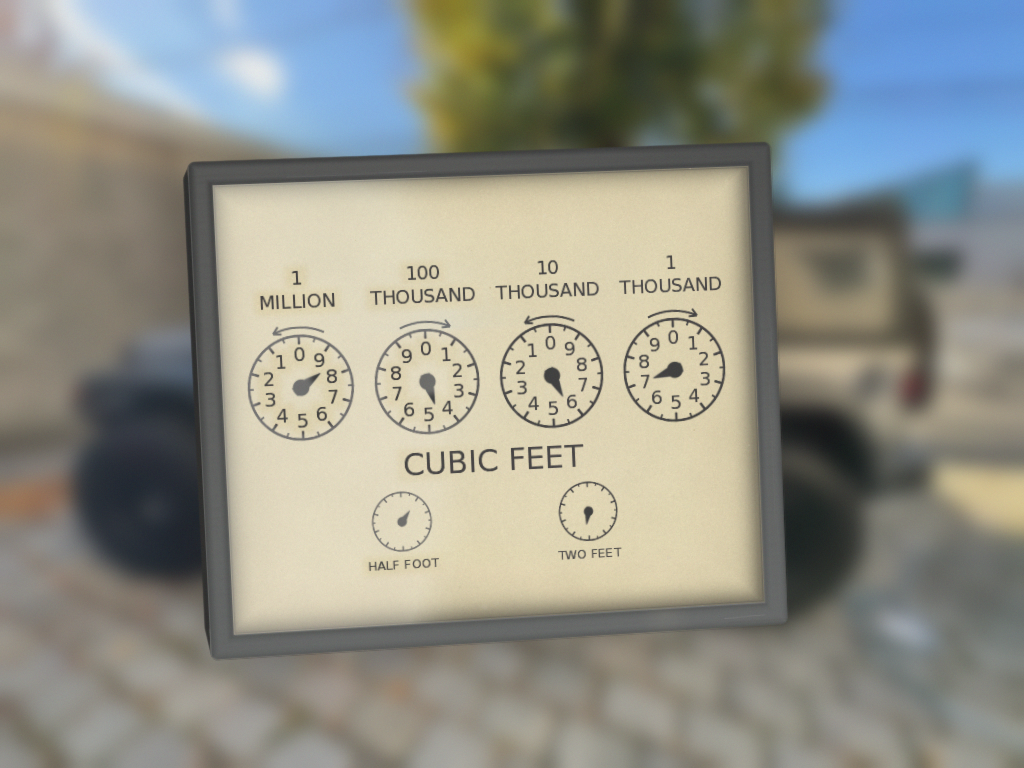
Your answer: 845700 ft³
